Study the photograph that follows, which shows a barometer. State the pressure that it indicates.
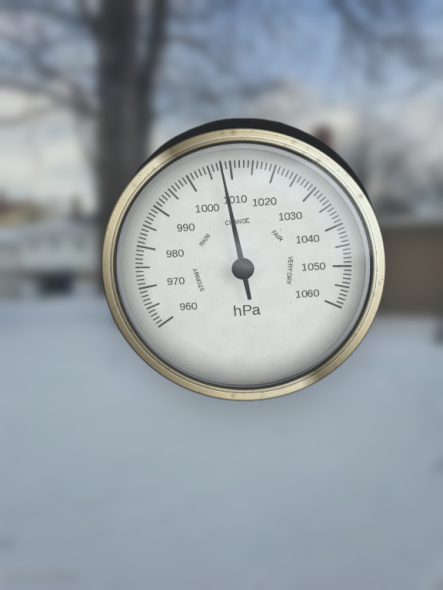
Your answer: 1008 hPa
